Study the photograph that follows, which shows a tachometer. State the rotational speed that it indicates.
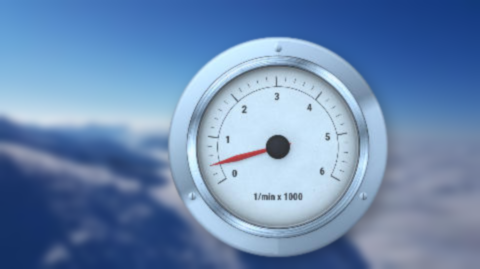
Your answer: 400 rpm
